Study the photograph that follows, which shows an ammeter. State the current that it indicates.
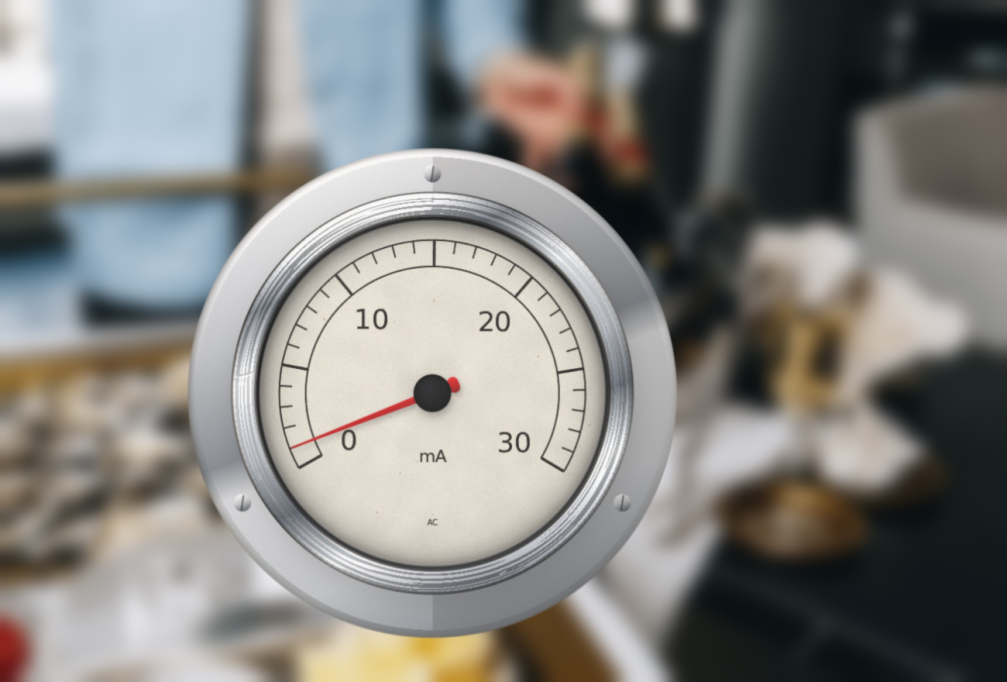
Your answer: 1 mA
